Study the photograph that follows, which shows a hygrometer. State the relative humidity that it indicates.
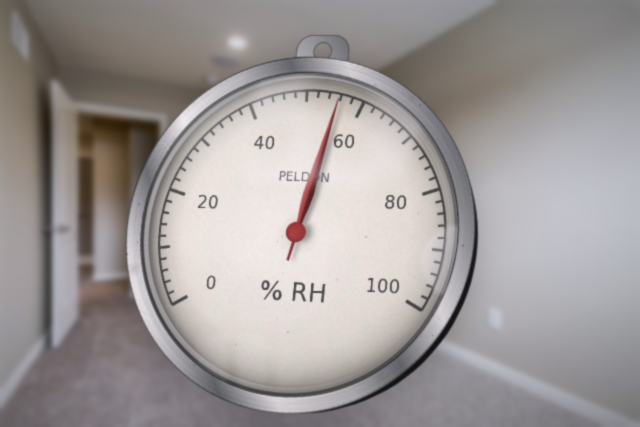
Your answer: 56 %
